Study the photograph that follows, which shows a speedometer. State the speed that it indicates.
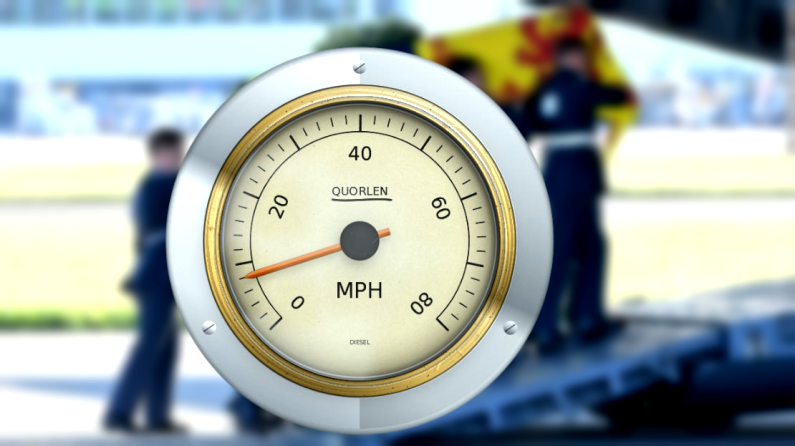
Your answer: 8 mph
